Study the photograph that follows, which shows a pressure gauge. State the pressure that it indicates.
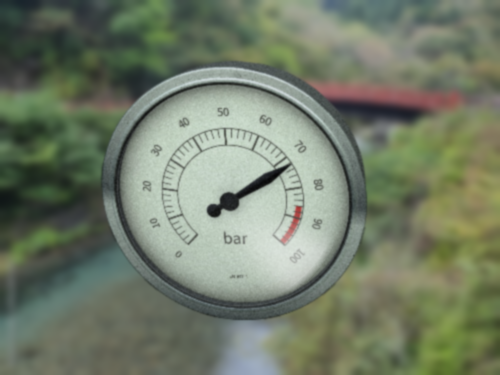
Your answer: 72 bar
